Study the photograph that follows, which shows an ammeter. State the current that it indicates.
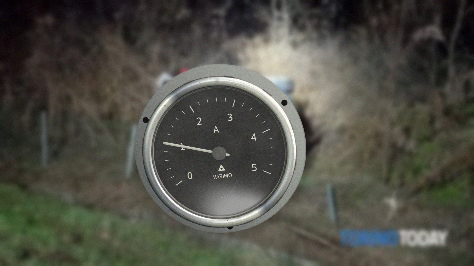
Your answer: 1 A
